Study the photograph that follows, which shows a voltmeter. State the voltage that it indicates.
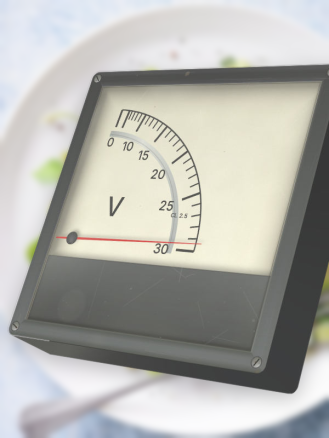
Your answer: 29.5 V
